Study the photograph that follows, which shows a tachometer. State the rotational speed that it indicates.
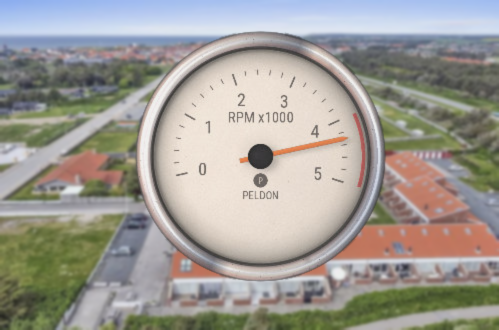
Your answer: 4300 rpm
